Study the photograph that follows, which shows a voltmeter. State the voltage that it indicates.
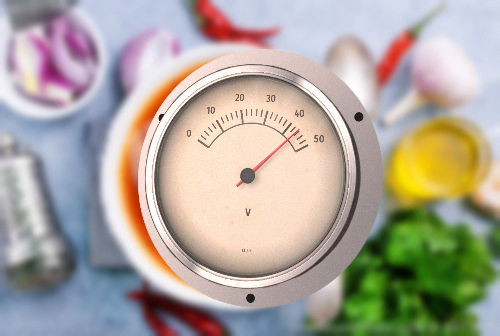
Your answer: 44 V
